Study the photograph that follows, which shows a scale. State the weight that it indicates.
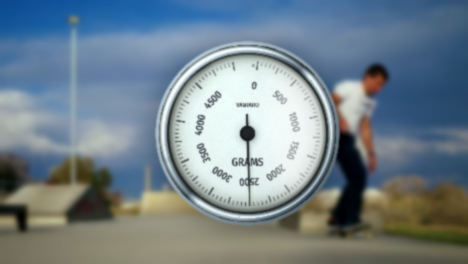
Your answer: 2500 g
